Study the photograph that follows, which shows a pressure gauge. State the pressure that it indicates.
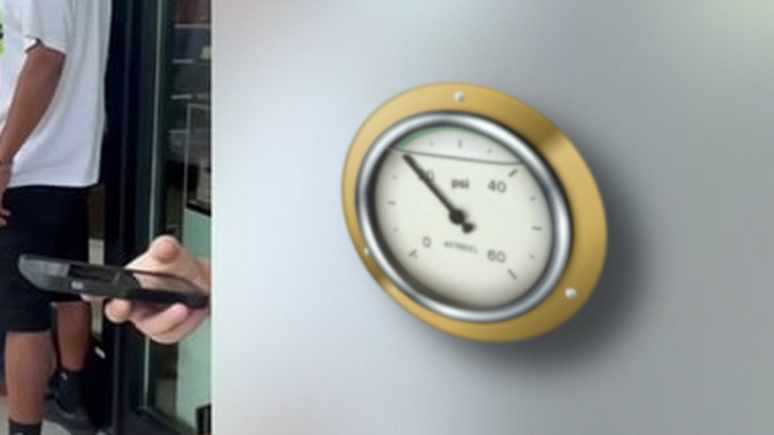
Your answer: 20 psi
